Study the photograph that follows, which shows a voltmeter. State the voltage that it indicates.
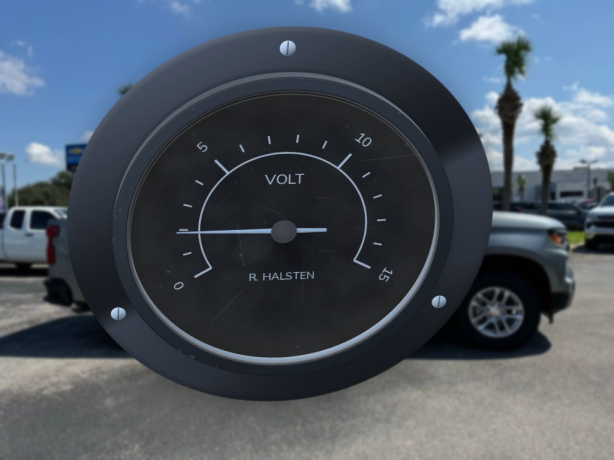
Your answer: 2 V
